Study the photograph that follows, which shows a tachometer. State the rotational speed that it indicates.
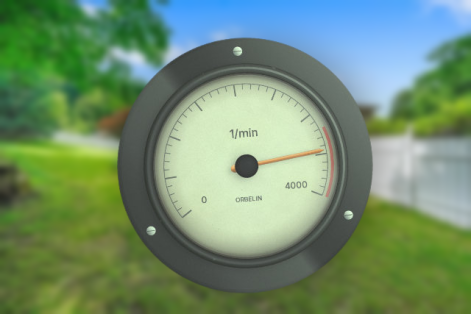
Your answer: 3450 rpm
